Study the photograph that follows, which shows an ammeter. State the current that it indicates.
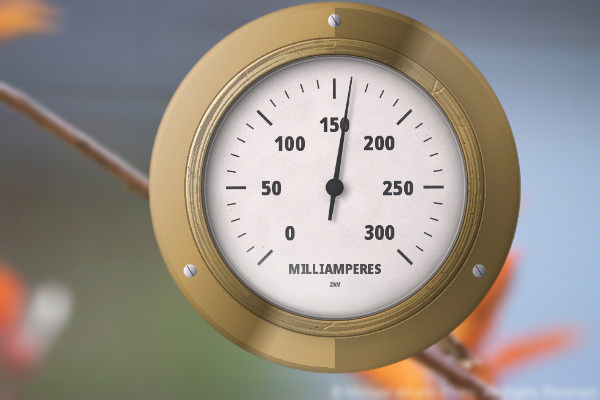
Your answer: 160 mA
